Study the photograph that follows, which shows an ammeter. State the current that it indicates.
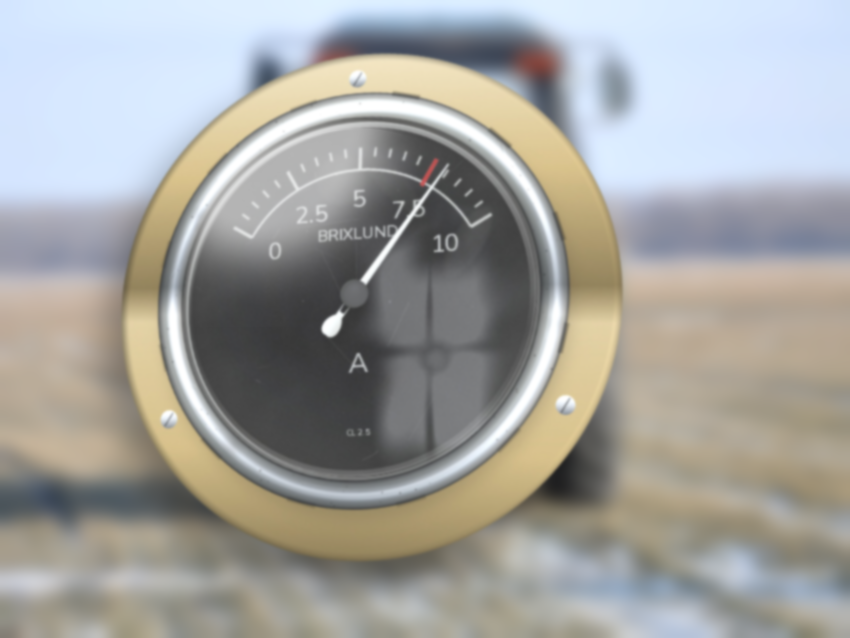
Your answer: 8 A
